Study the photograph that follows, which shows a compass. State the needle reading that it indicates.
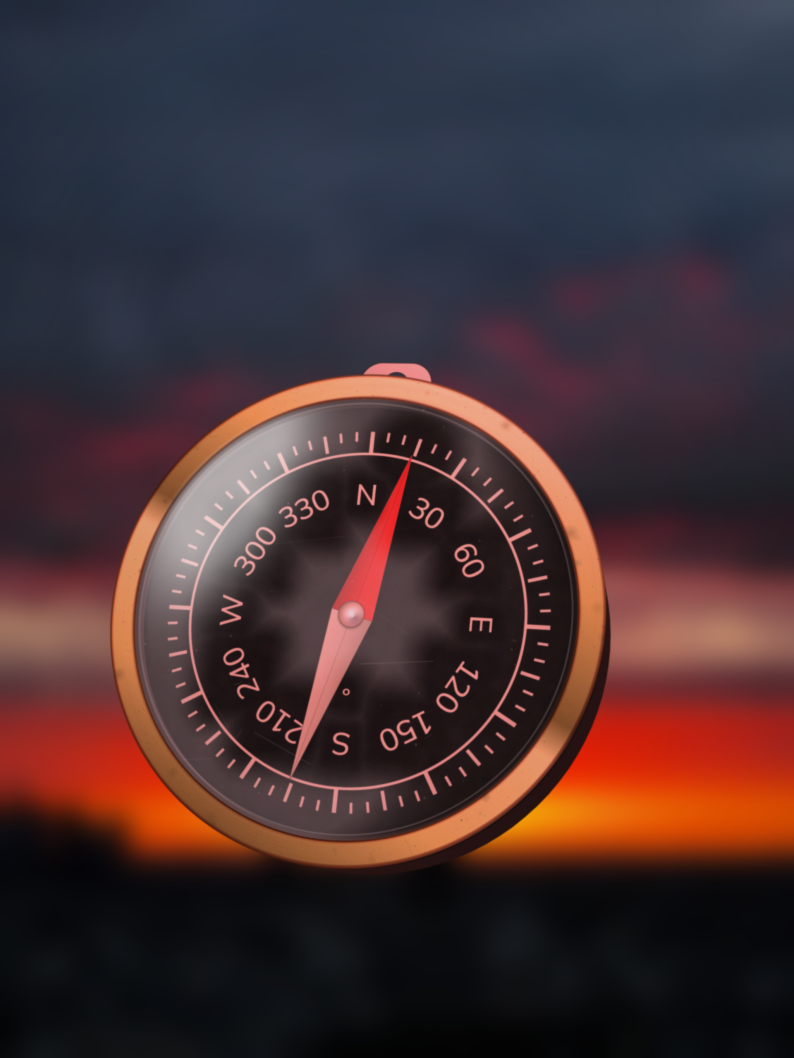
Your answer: 15 °
